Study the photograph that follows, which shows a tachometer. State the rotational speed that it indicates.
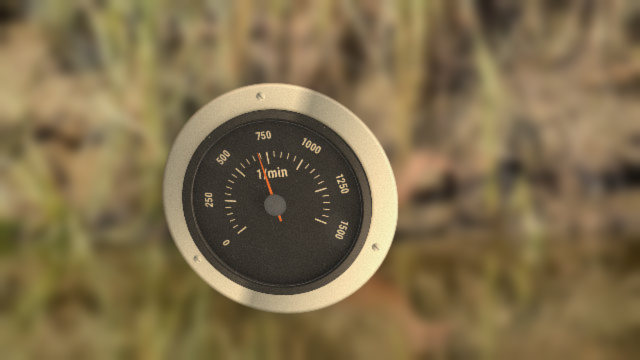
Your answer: 700 rpm
